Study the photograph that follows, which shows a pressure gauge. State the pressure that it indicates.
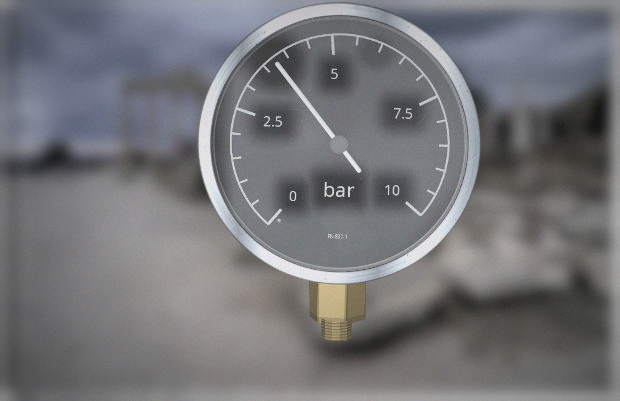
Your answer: 3.75 bar
